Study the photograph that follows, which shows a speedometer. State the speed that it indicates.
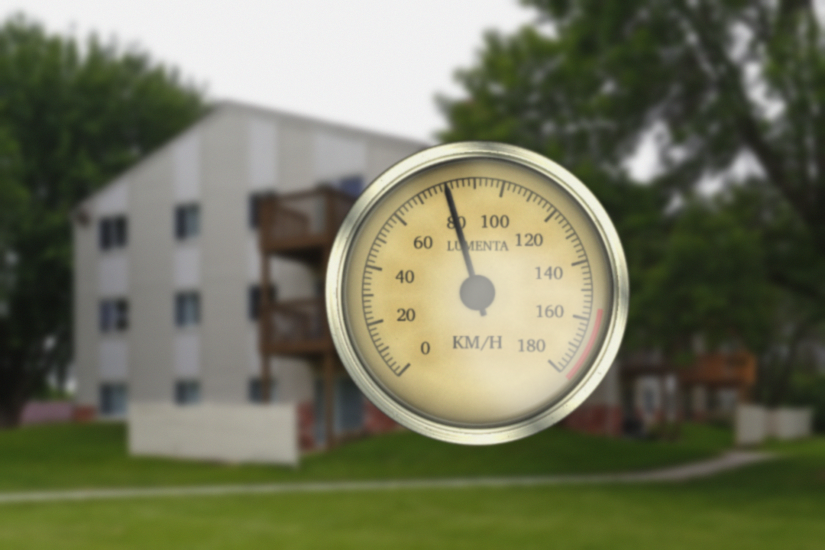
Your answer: 80 km/h
